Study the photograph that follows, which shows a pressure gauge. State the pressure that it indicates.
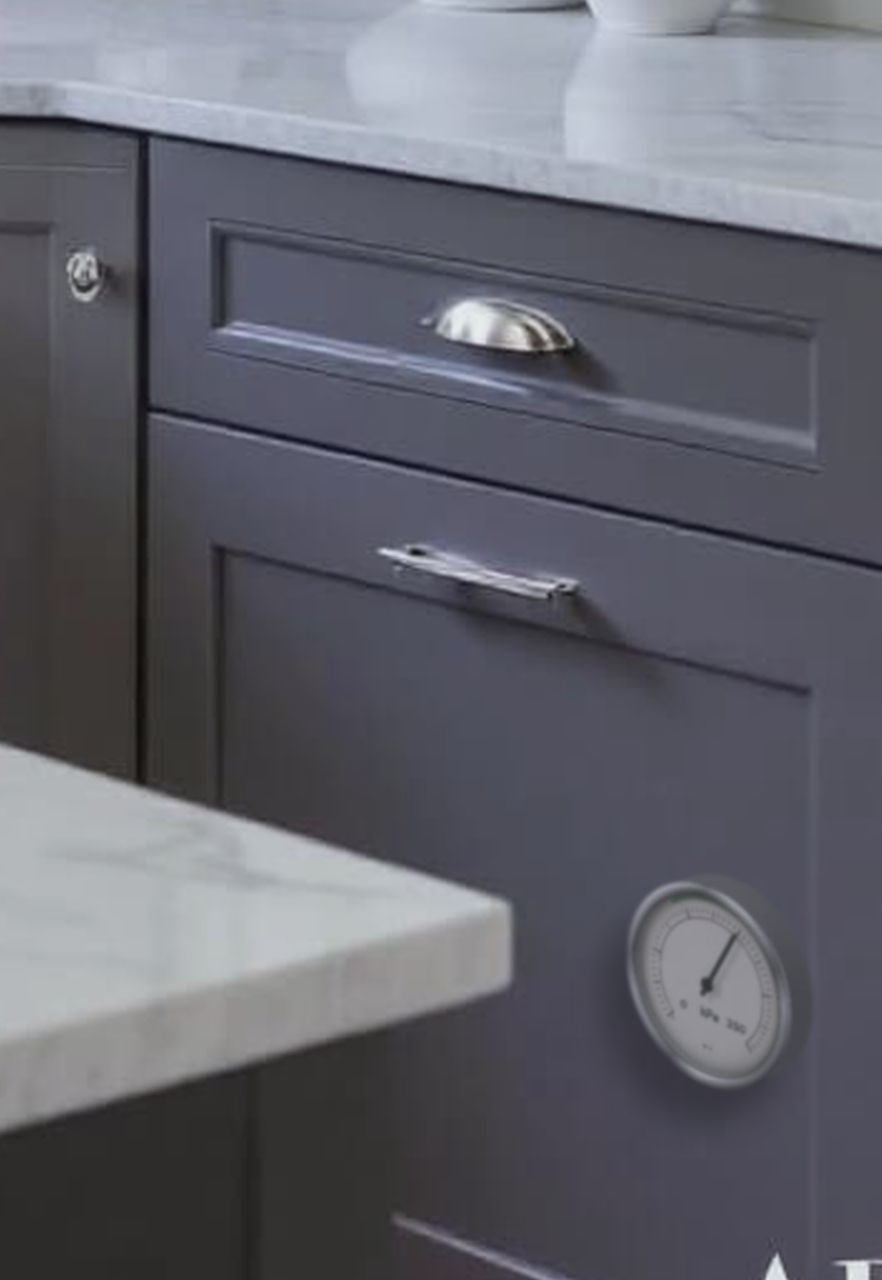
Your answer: 150 kPa
